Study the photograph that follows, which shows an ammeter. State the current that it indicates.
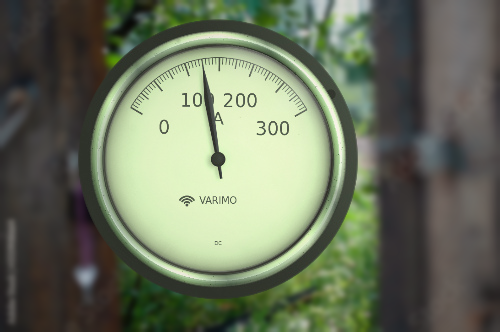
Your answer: 125 A
